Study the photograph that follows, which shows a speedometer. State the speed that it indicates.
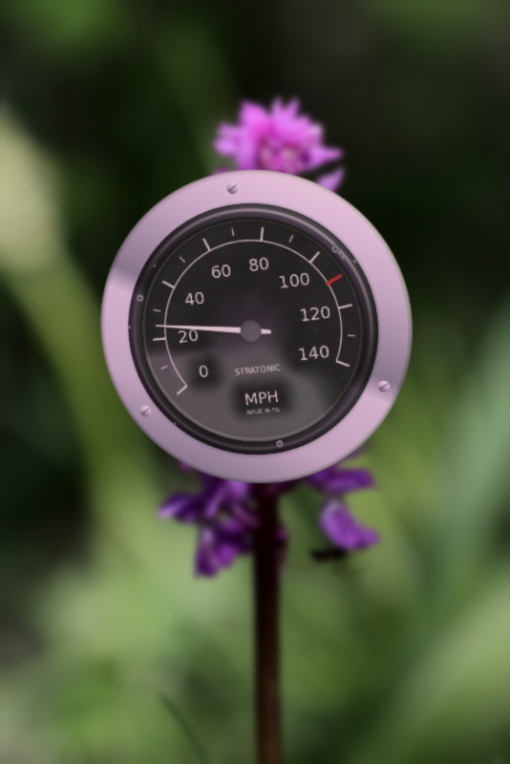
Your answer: 25 mph
